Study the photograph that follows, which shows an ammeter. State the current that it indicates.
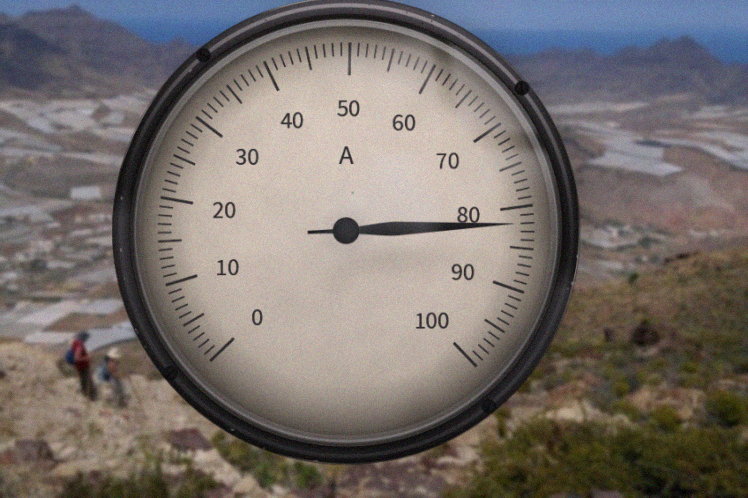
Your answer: 82 A
